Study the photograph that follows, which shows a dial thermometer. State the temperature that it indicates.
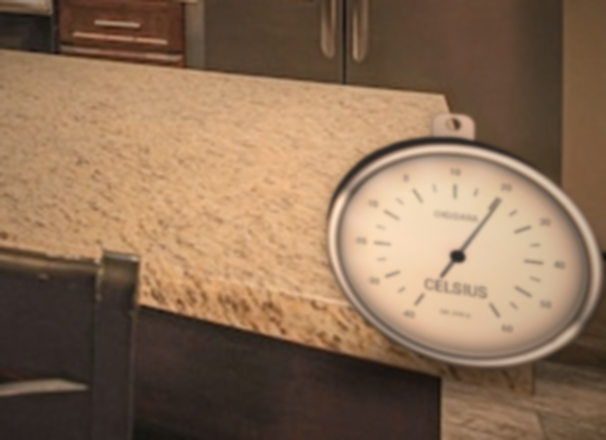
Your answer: 20 °C
